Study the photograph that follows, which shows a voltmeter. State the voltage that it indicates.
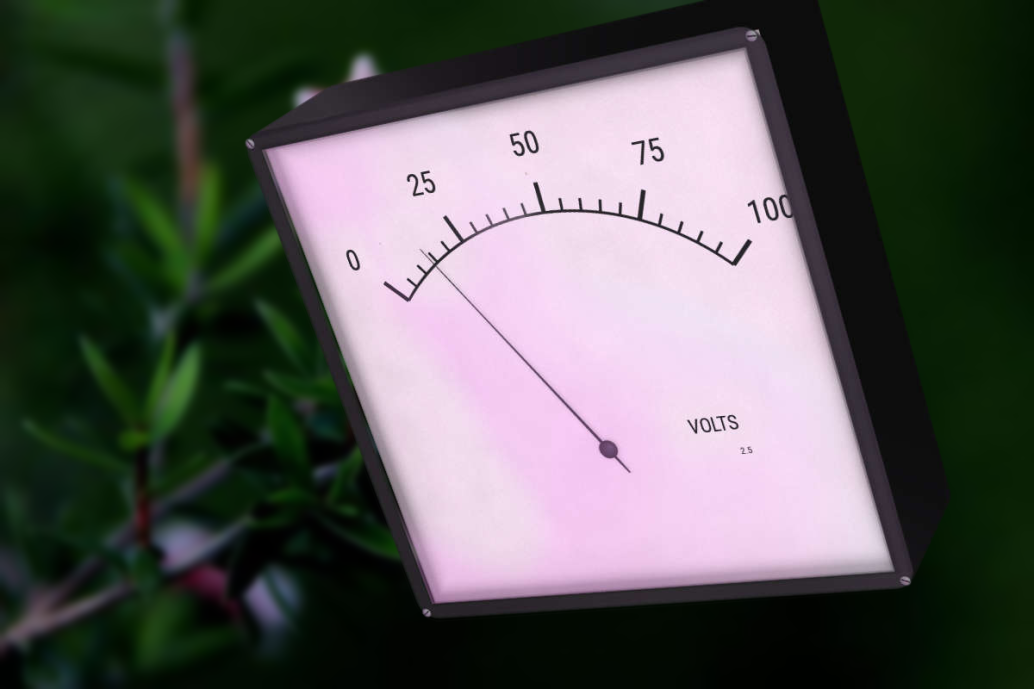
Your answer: 15 V
